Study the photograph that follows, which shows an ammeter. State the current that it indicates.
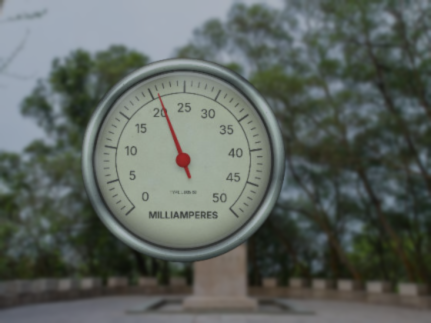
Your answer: 21 mA
